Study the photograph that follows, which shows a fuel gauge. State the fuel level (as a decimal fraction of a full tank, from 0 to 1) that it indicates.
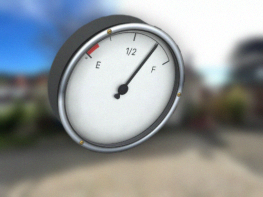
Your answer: 0.75
